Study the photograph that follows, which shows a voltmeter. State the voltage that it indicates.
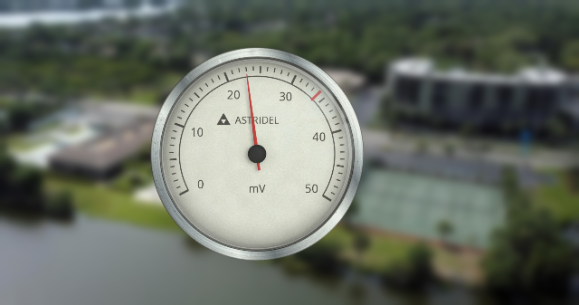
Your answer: 23 mV
